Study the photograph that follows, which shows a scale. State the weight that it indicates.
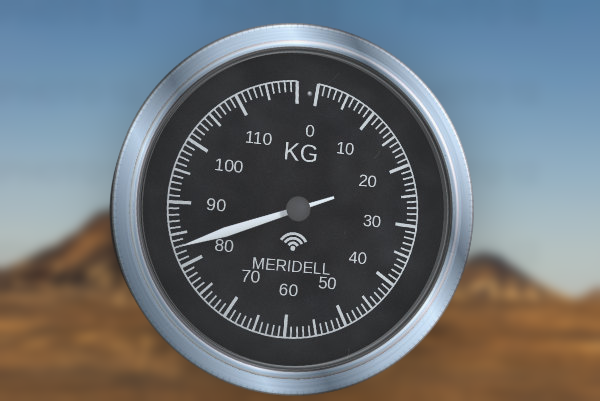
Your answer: 83 kg
